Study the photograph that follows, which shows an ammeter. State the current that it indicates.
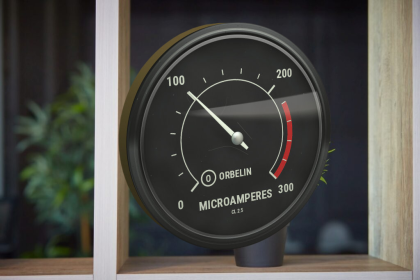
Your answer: 100 µA
